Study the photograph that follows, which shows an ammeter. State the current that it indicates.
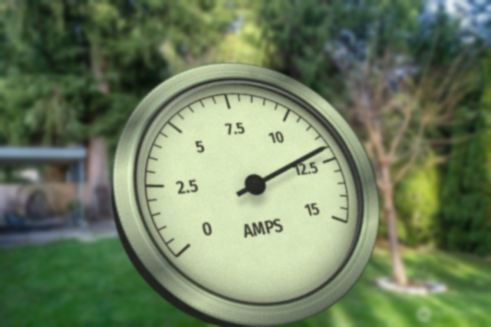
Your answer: 12 A
